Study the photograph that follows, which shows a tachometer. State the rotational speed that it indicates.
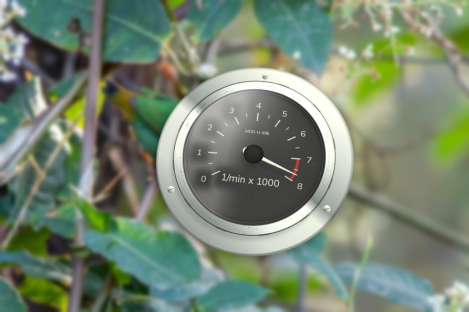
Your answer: 7750 rpm
